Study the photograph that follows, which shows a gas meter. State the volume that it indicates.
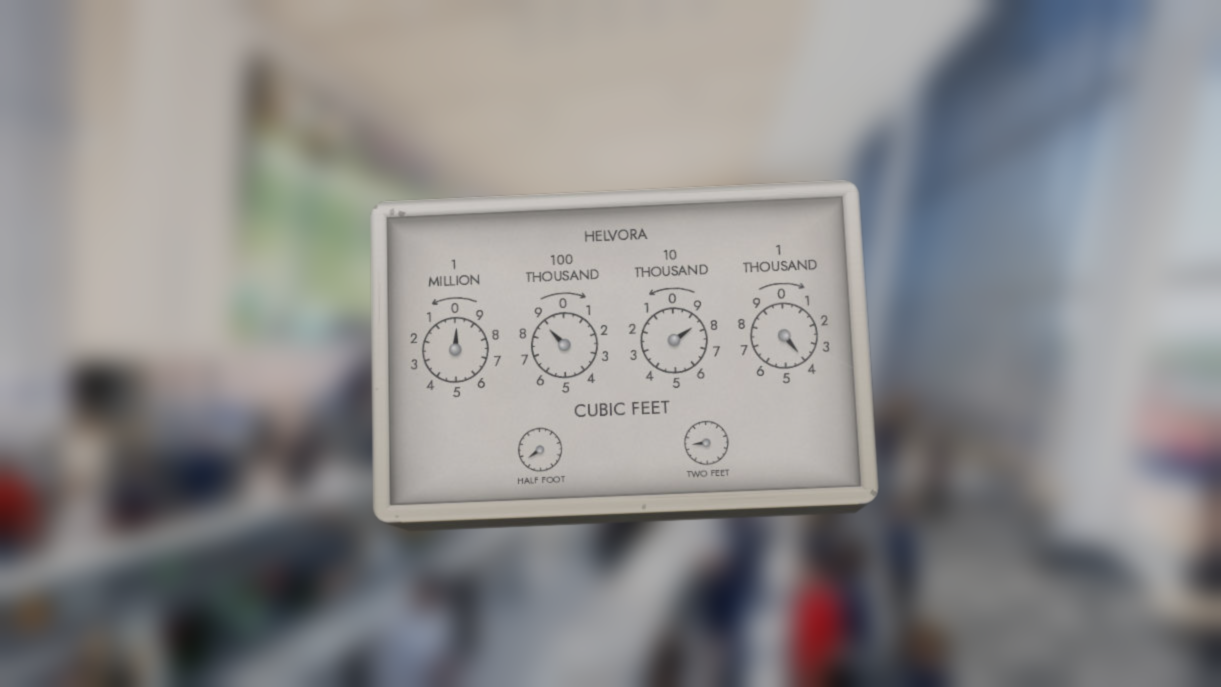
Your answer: 988400 ft³
